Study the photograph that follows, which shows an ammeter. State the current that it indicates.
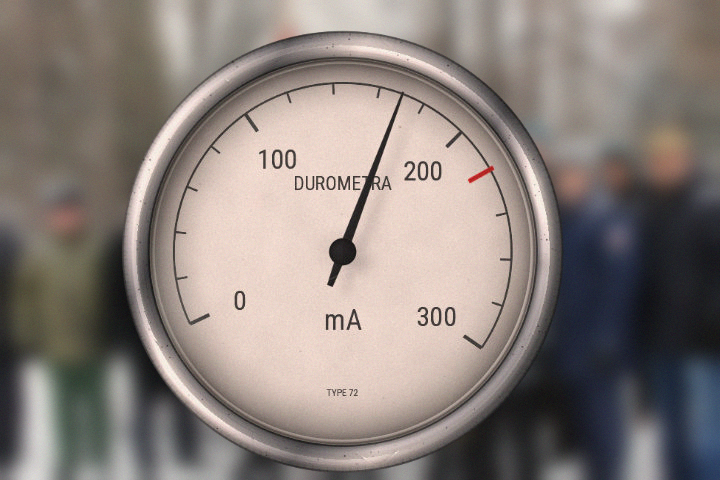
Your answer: 170 mA
